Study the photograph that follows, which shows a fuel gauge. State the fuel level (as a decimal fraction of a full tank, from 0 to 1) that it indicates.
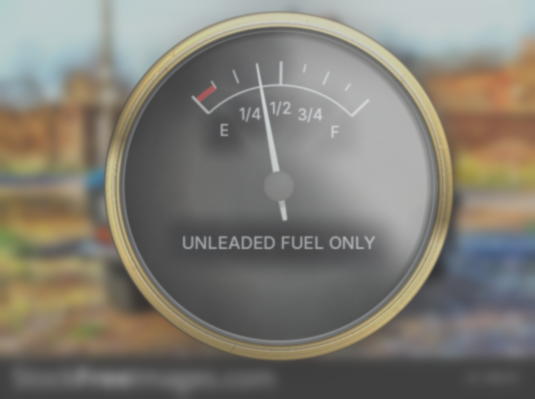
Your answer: 0.375
